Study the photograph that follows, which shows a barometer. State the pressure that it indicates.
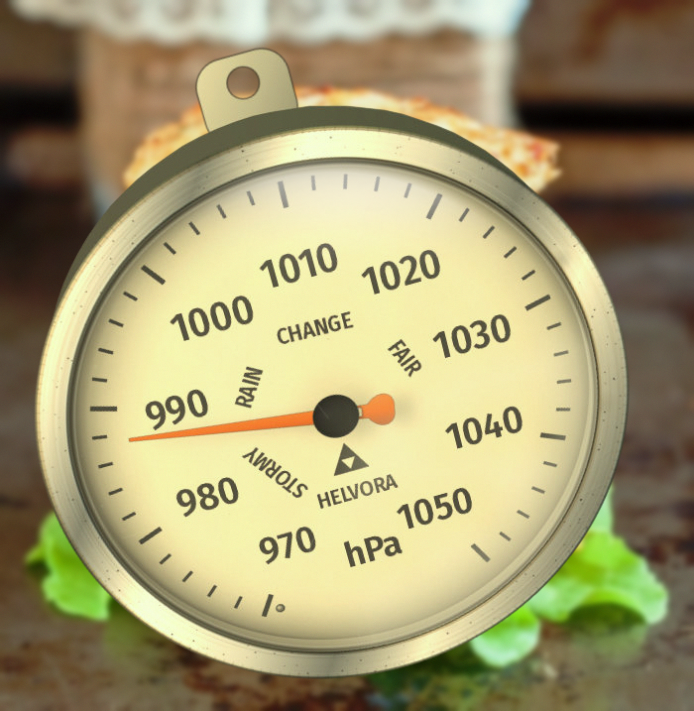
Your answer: 988 hPa
